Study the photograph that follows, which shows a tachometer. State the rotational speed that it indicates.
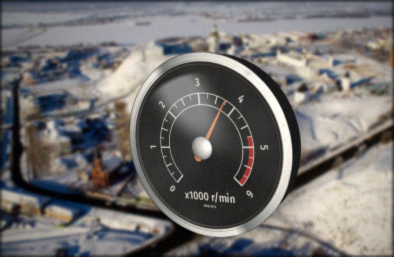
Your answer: 3750 rpm
